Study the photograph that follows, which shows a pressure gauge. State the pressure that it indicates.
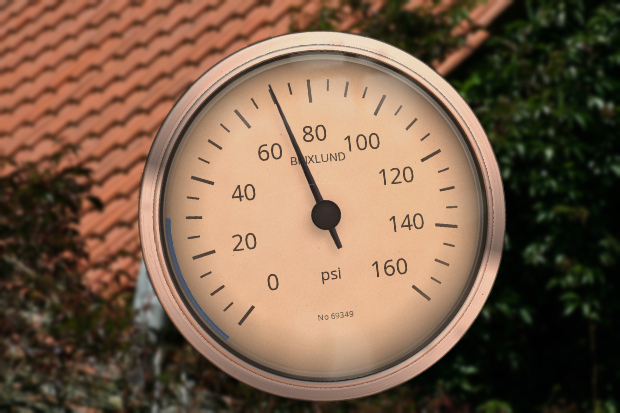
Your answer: 70 psi
